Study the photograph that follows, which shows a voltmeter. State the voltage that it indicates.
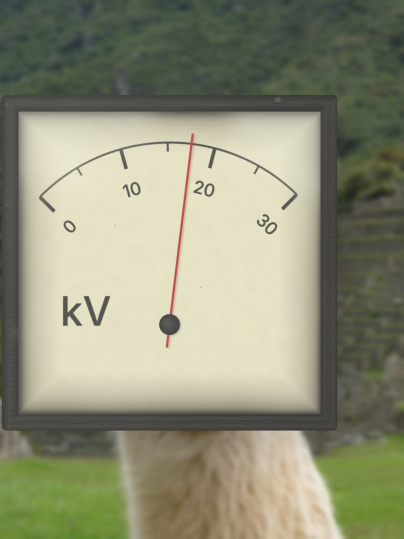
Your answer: 17.5 kV
